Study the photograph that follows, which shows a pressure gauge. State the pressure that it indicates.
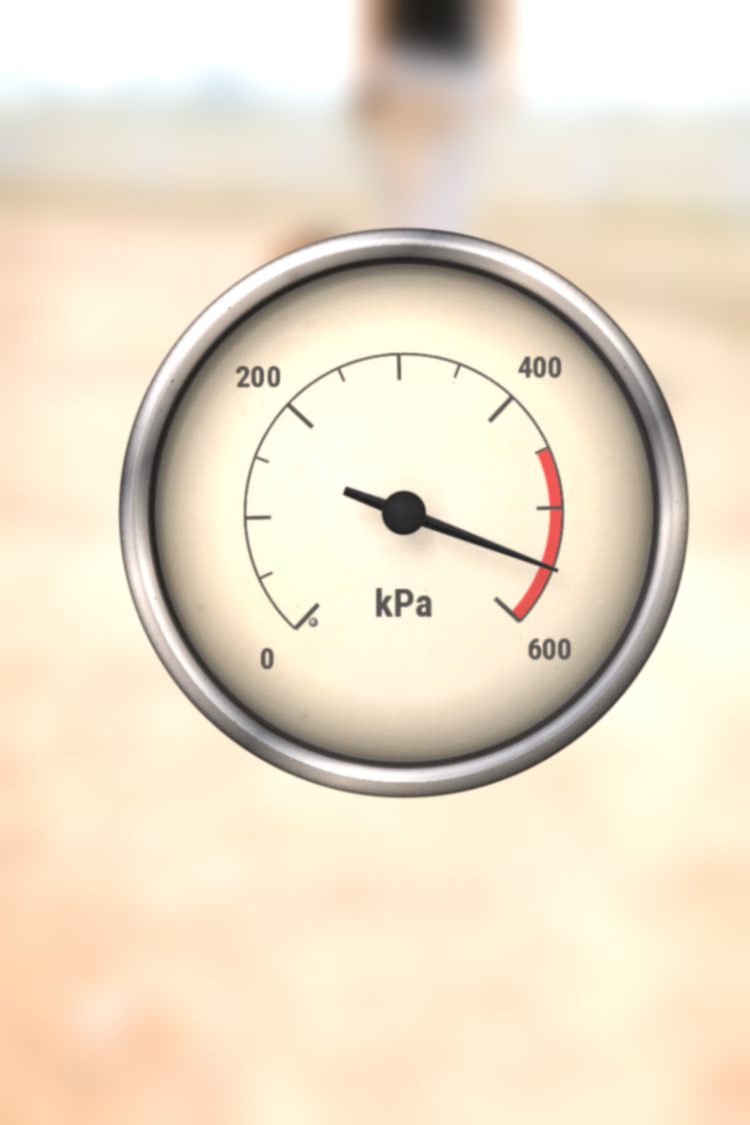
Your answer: 550 kPa
